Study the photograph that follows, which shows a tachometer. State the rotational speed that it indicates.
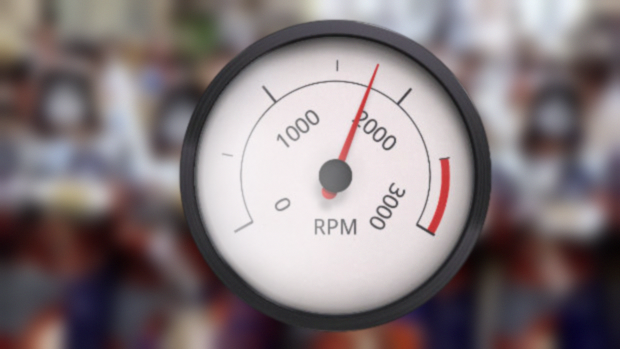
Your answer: 1750 rpm
